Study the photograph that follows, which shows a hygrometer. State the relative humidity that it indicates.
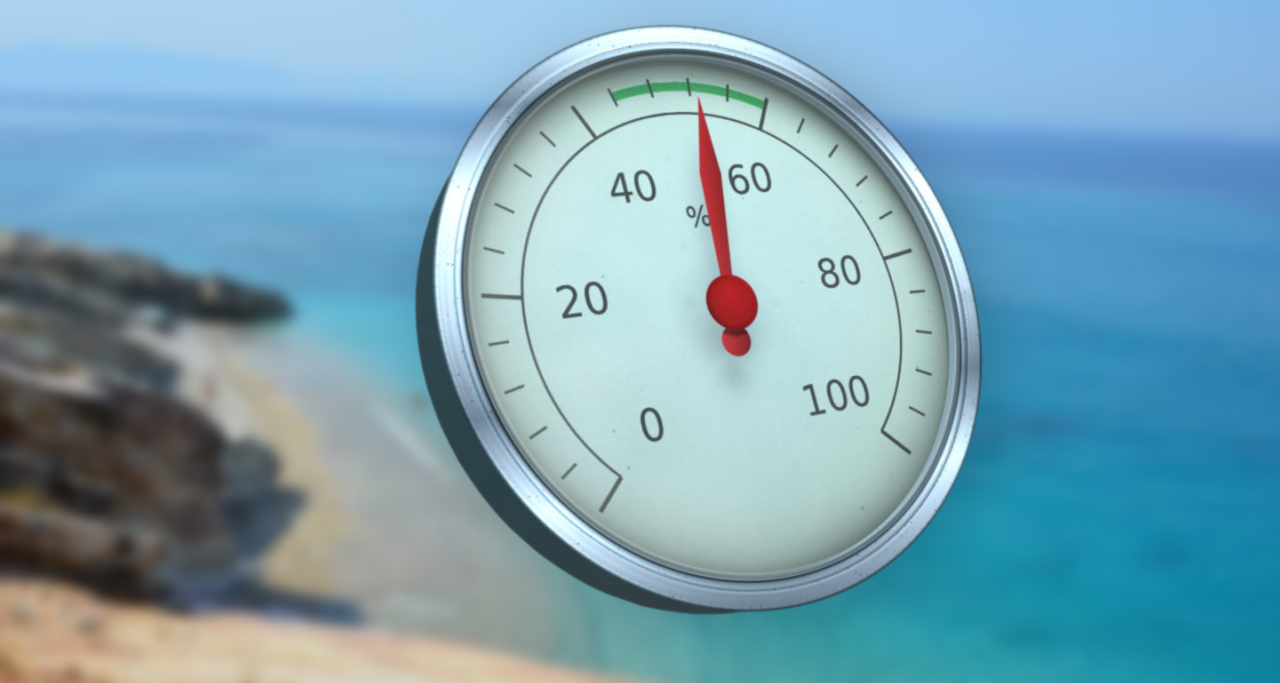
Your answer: 52 %
